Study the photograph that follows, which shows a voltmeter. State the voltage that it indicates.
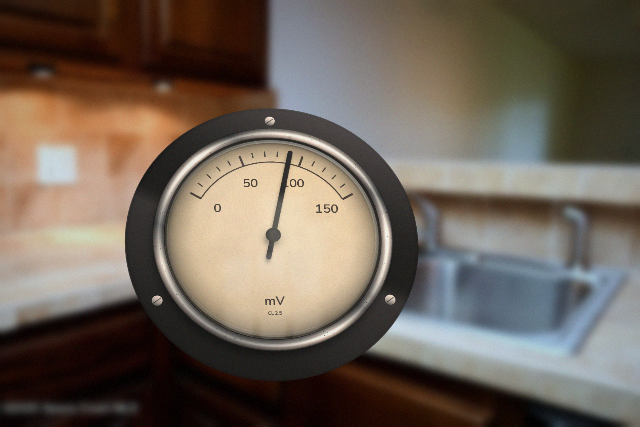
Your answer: 90 mV
